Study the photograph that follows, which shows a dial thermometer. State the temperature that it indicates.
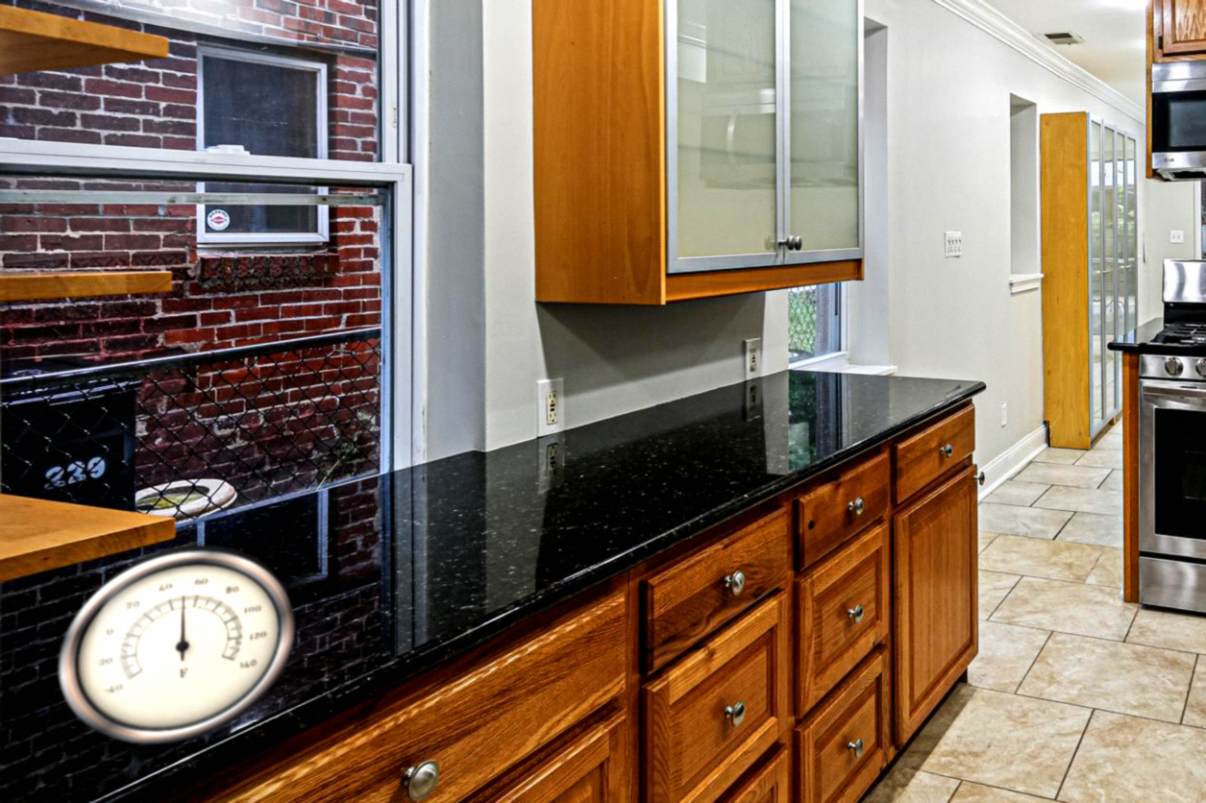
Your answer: 50 °F
